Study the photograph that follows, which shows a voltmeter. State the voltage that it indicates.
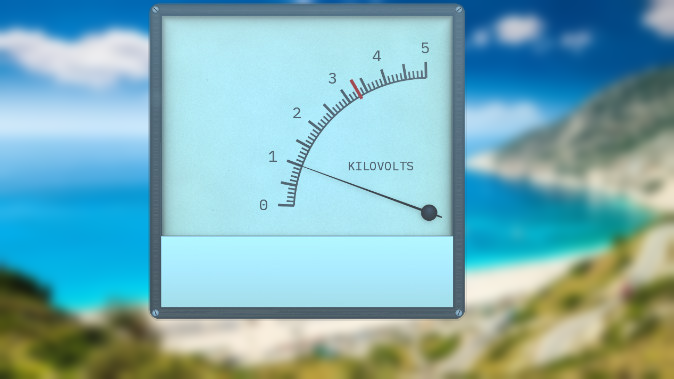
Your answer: 1 kV
